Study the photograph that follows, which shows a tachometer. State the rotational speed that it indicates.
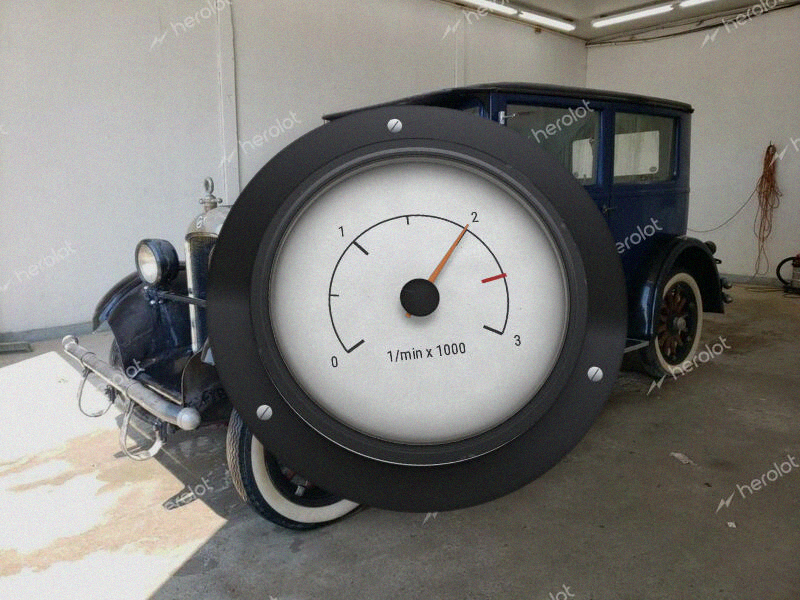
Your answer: 2000 rpm
